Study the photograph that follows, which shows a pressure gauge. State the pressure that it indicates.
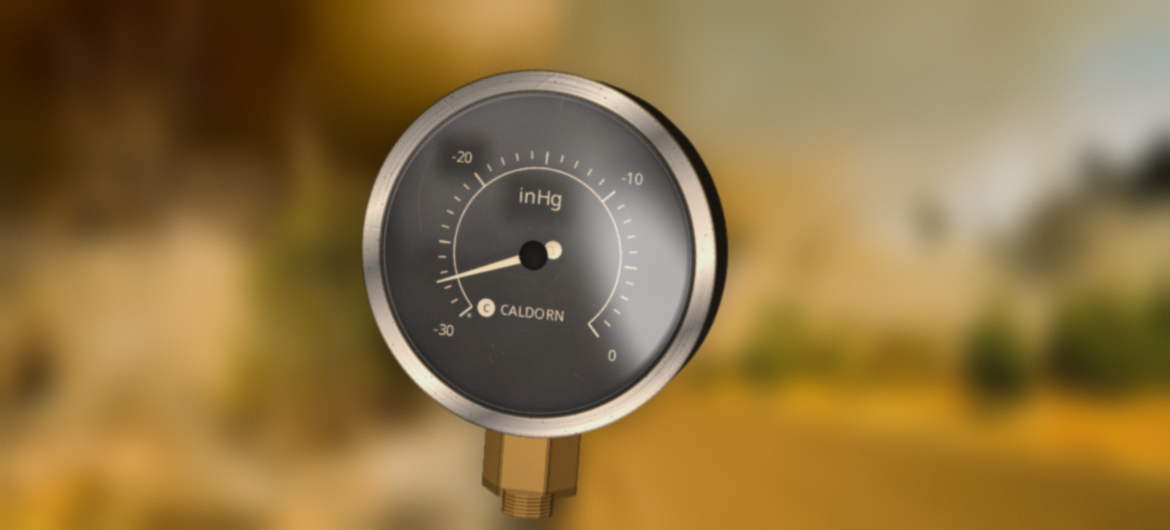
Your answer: -27.5 inHg
